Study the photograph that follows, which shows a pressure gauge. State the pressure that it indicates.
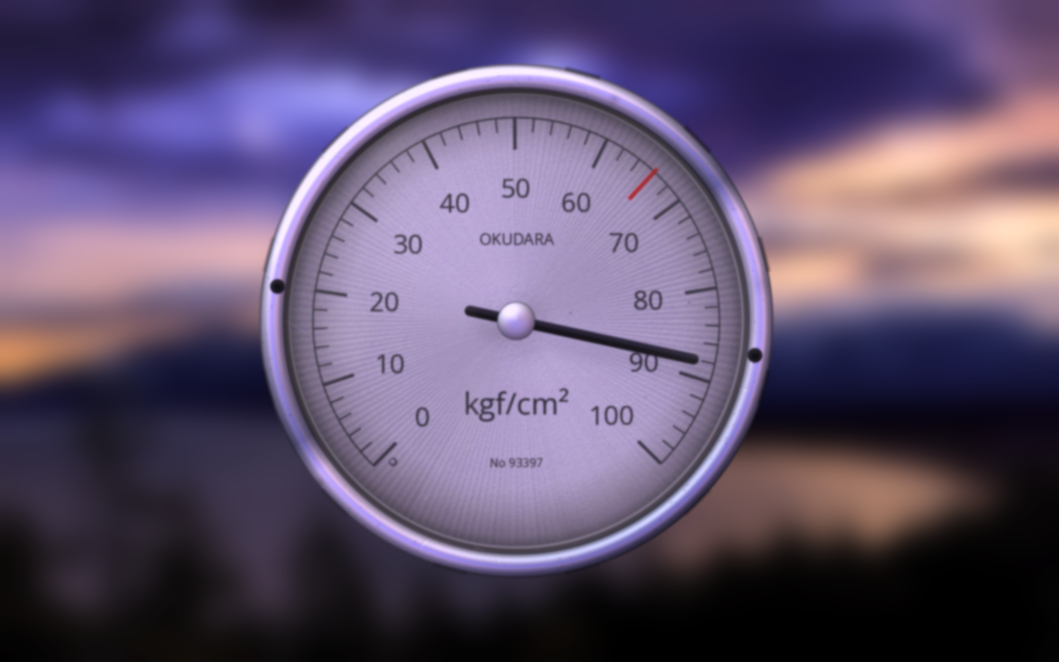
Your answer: 88 kg/cm²
